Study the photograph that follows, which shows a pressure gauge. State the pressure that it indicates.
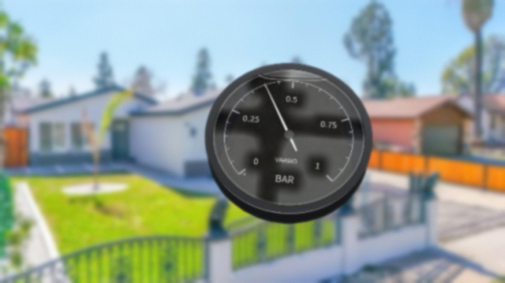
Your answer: 0.4 bar
